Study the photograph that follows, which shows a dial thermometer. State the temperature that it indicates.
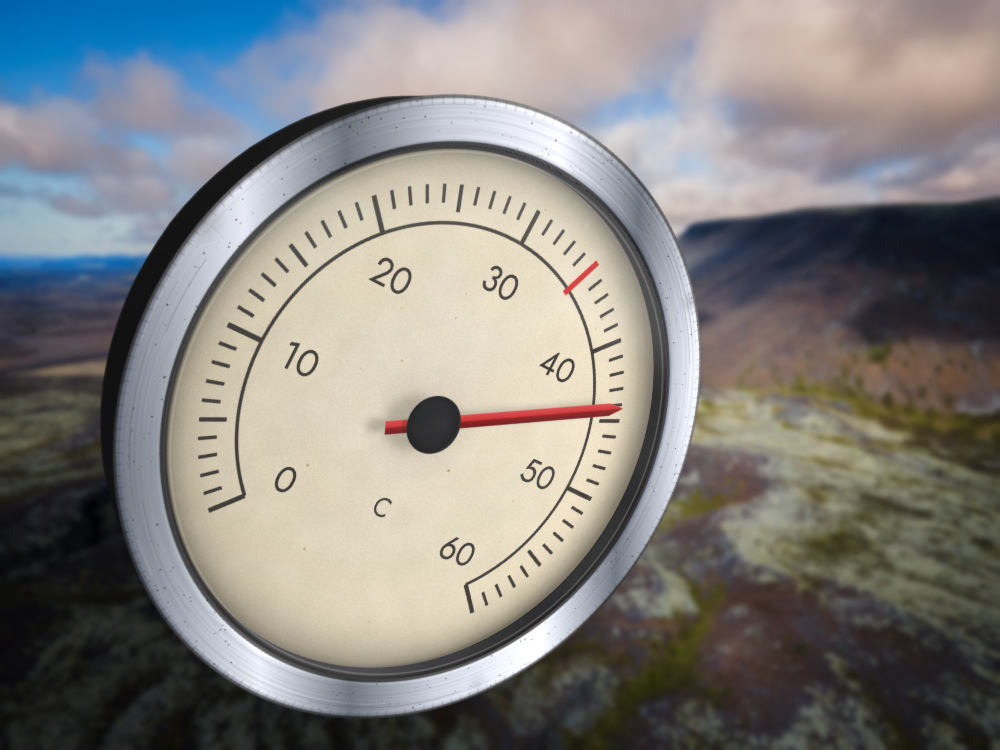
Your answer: 44 °C
